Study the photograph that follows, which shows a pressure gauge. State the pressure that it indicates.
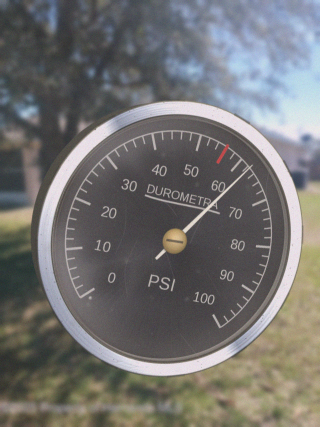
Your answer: 62 psi
